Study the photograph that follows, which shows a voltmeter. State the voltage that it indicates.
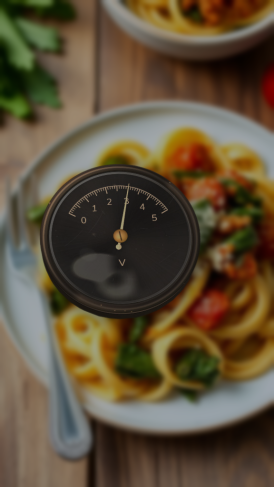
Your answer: 3 V
